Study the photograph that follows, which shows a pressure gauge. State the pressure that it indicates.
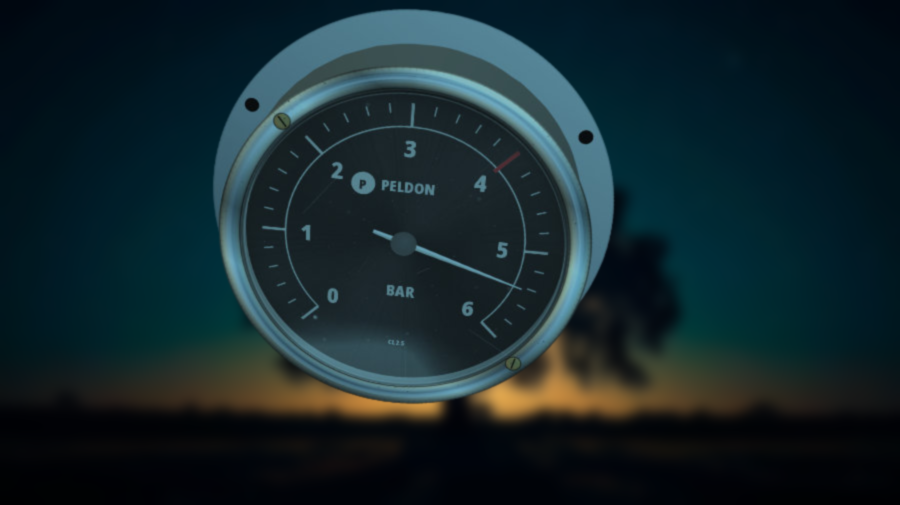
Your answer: 5.4 bar
